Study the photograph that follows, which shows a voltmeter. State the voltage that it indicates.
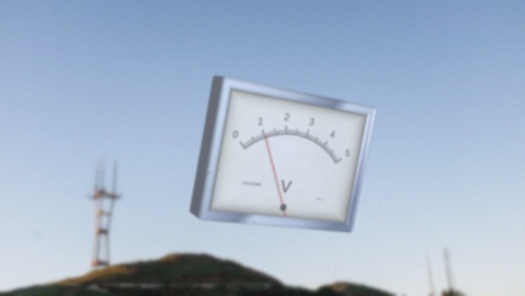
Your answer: 1 V
